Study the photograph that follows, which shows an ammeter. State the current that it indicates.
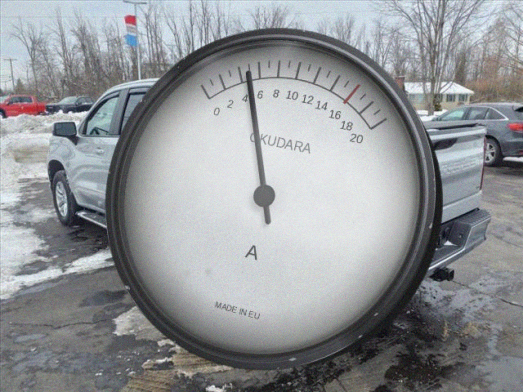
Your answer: 5 A
